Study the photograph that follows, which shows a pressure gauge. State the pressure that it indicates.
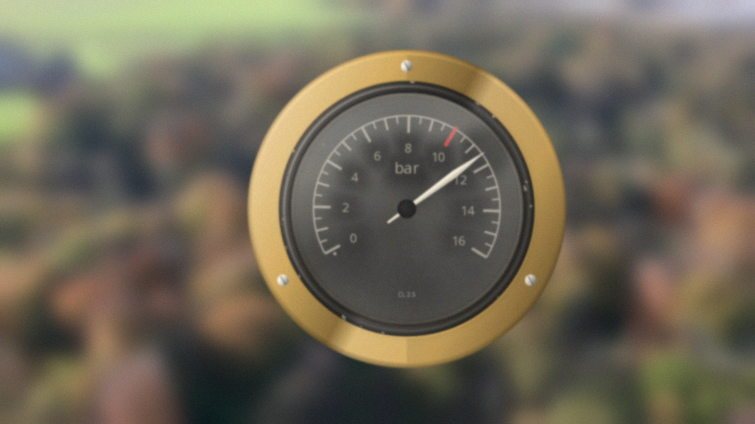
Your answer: 11.5 bar
